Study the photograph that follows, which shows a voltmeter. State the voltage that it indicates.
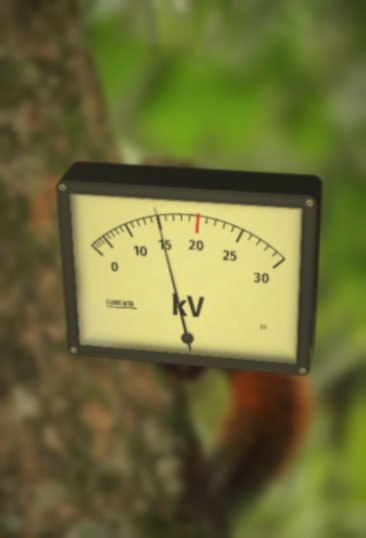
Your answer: 15 kV
